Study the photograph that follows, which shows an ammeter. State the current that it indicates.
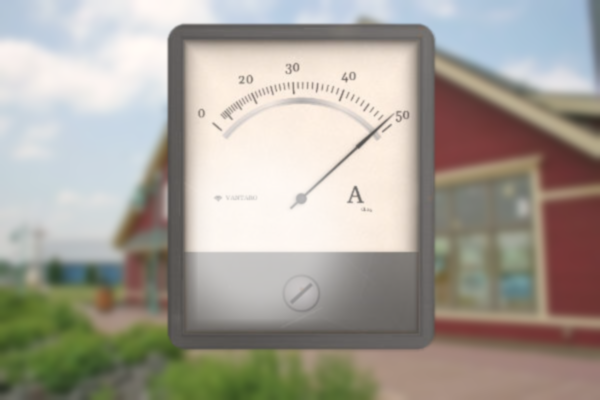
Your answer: 49 A
